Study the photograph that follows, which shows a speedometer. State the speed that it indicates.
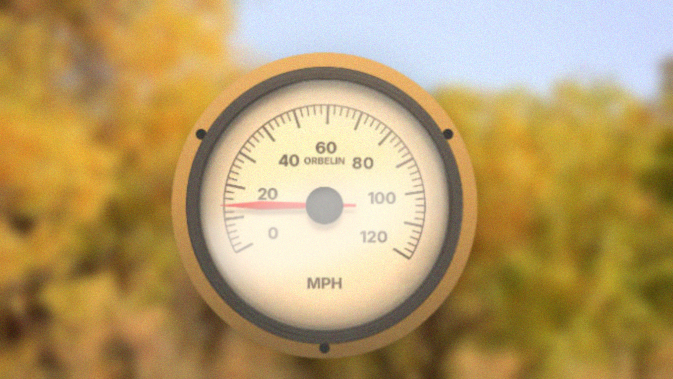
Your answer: 14 mph
